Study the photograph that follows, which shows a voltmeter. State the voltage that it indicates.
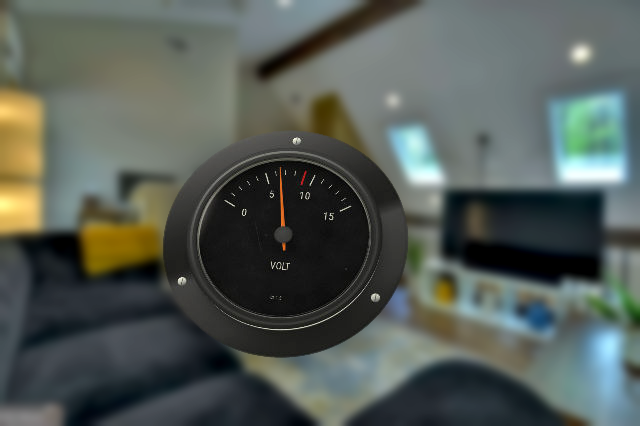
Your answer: 6.5 V
